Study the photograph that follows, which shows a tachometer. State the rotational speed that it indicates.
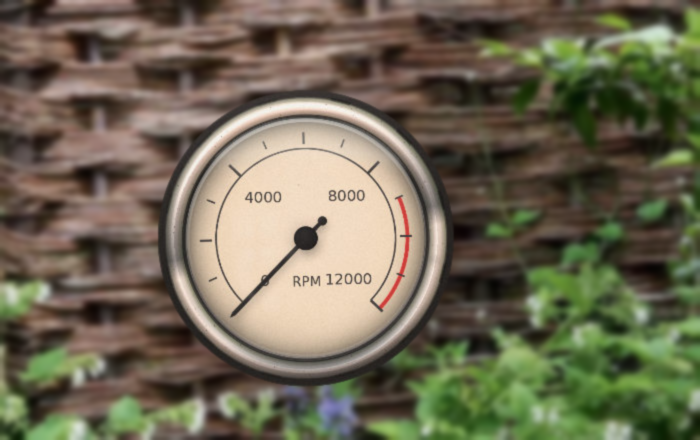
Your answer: 0 rpm
